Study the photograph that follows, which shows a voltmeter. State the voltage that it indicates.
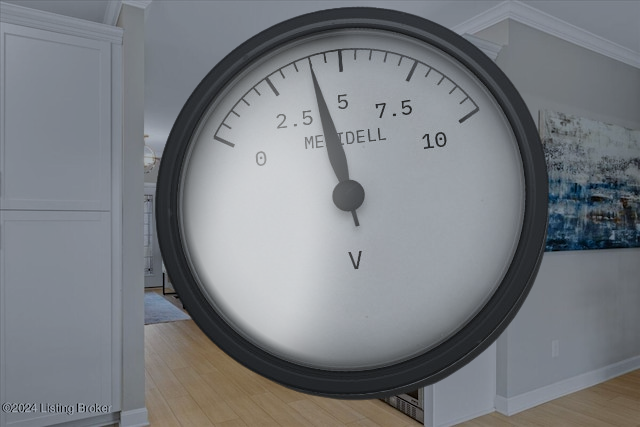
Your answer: 4 V
